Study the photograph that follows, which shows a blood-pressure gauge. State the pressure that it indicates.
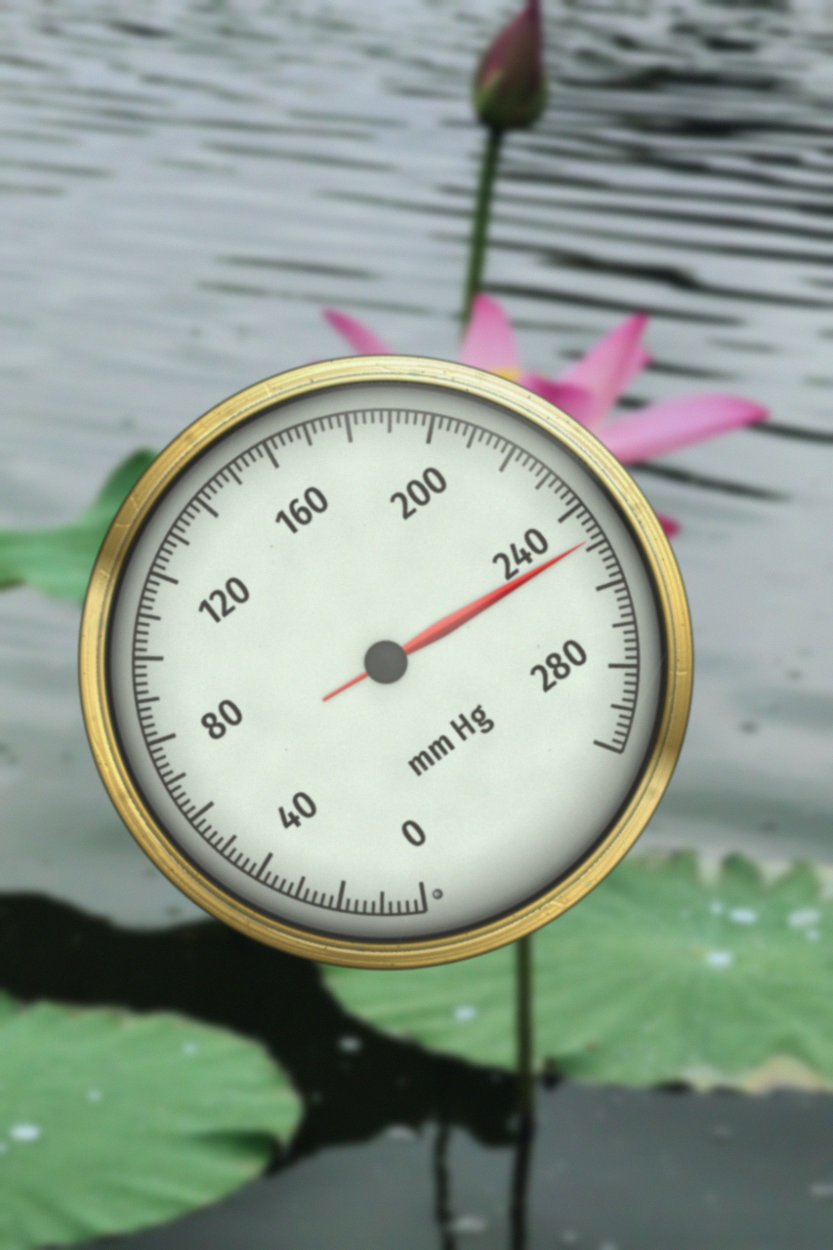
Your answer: 248 mmHg
